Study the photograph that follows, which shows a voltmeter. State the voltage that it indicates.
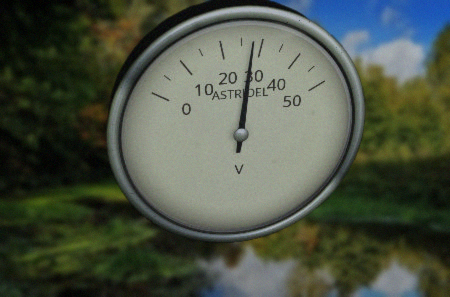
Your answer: 27.5 V
